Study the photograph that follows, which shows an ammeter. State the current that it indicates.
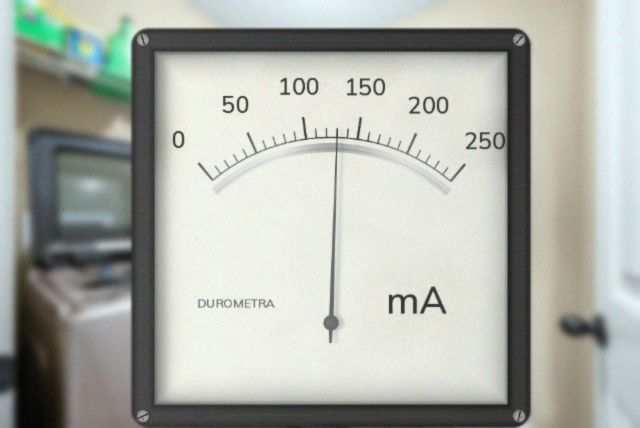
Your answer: 130 mA
